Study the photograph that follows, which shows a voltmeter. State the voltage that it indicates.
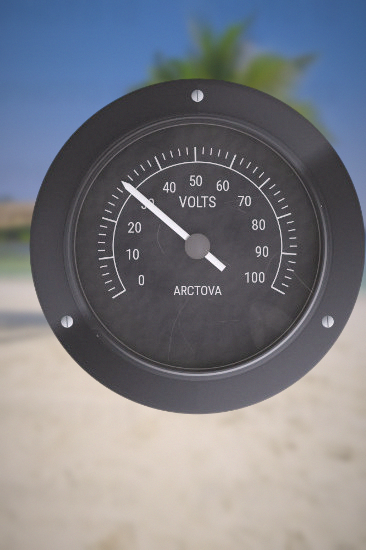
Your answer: 30 V
